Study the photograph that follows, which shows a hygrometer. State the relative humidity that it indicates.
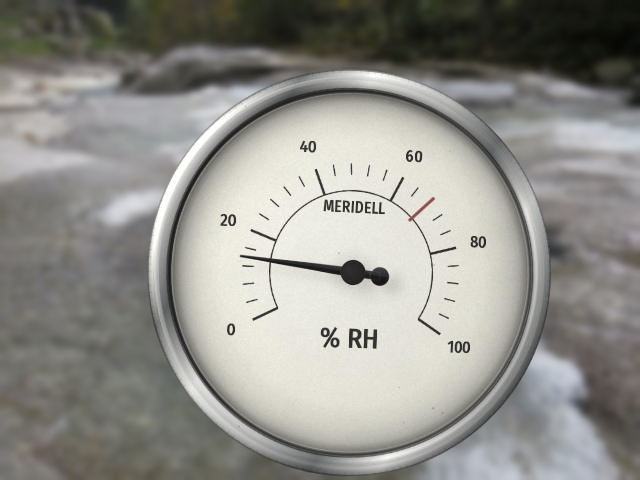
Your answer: 14 %
